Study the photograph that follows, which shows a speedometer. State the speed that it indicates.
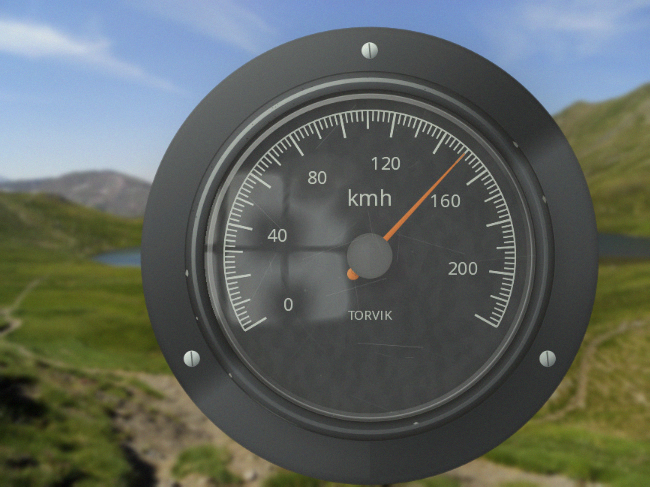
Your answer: 150 km/h
